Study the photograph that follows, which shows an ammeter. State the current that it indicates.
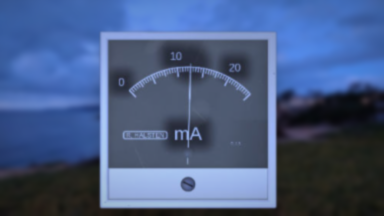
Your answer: 12.5 mA
